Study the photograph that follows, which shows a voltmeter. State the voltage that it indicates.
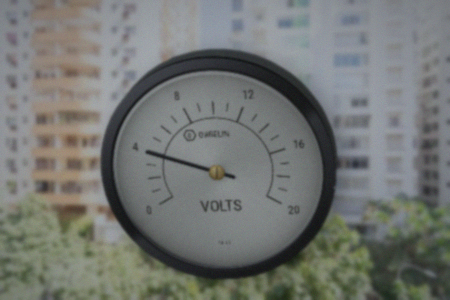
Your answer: 4 V
